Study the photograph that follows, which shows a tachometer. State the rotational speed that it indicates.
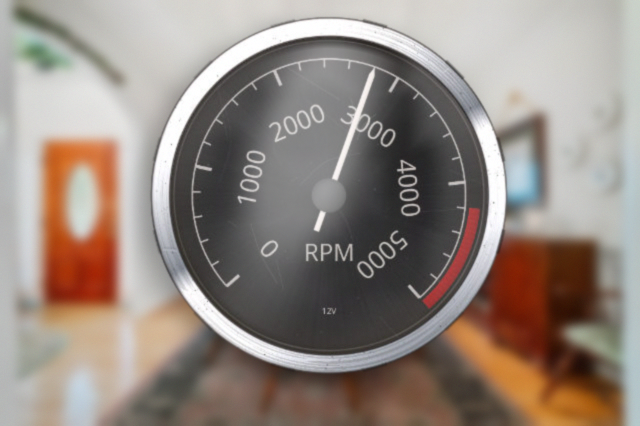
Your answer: 2800 rpm
